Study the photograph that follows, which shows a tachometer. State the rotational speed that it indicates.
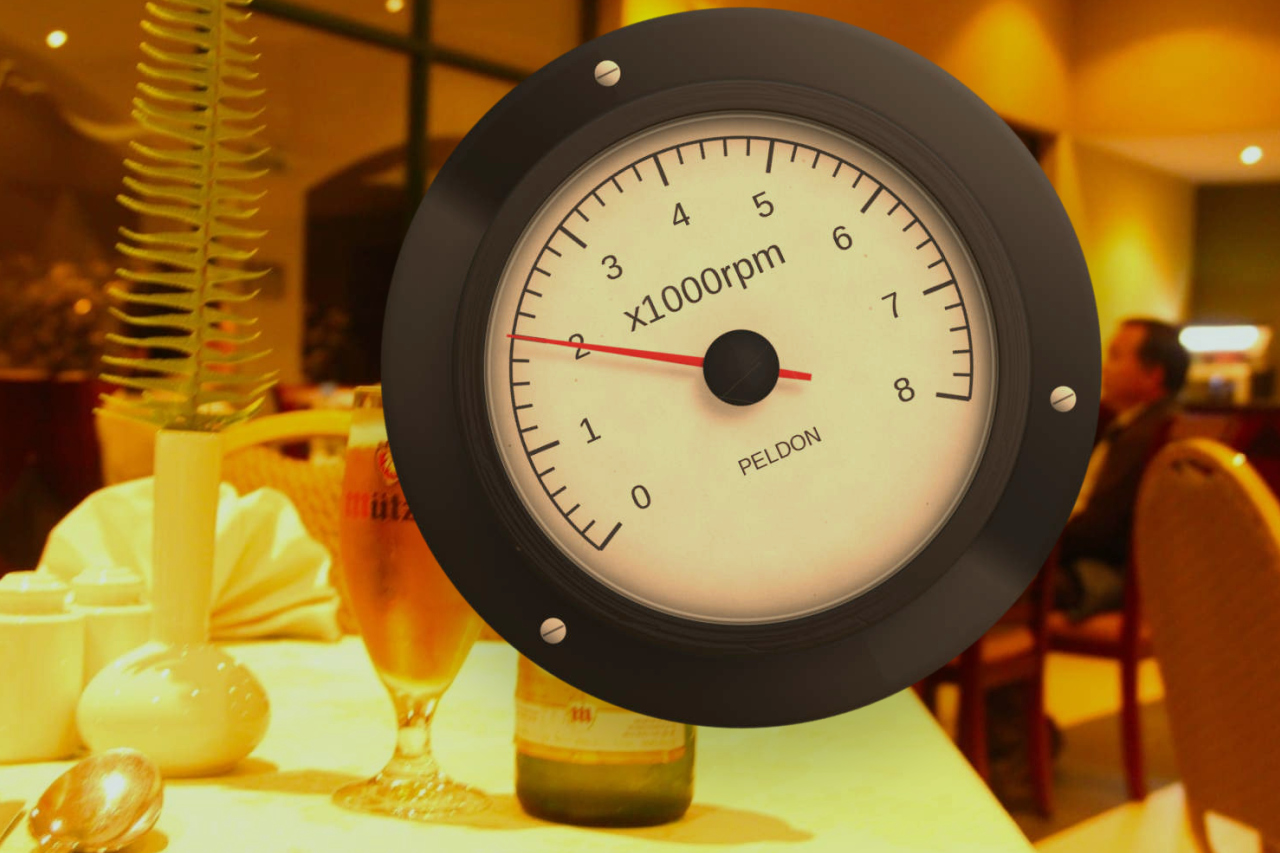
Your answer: 2000 rpm
